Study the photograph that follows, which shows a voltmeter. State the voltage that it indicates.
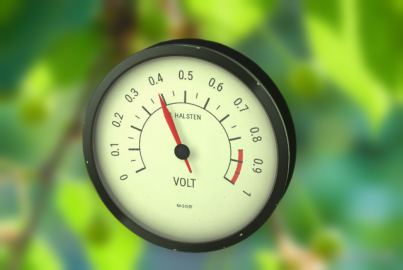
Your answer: 0.4 V
